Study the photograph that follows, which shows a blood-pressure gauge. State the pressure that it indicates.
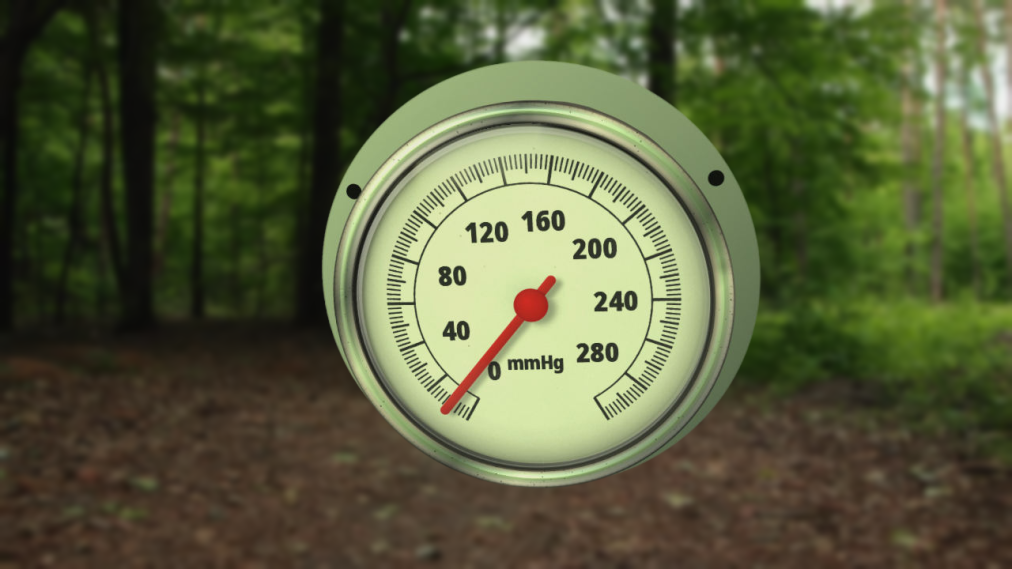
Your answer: 10 mmHg
